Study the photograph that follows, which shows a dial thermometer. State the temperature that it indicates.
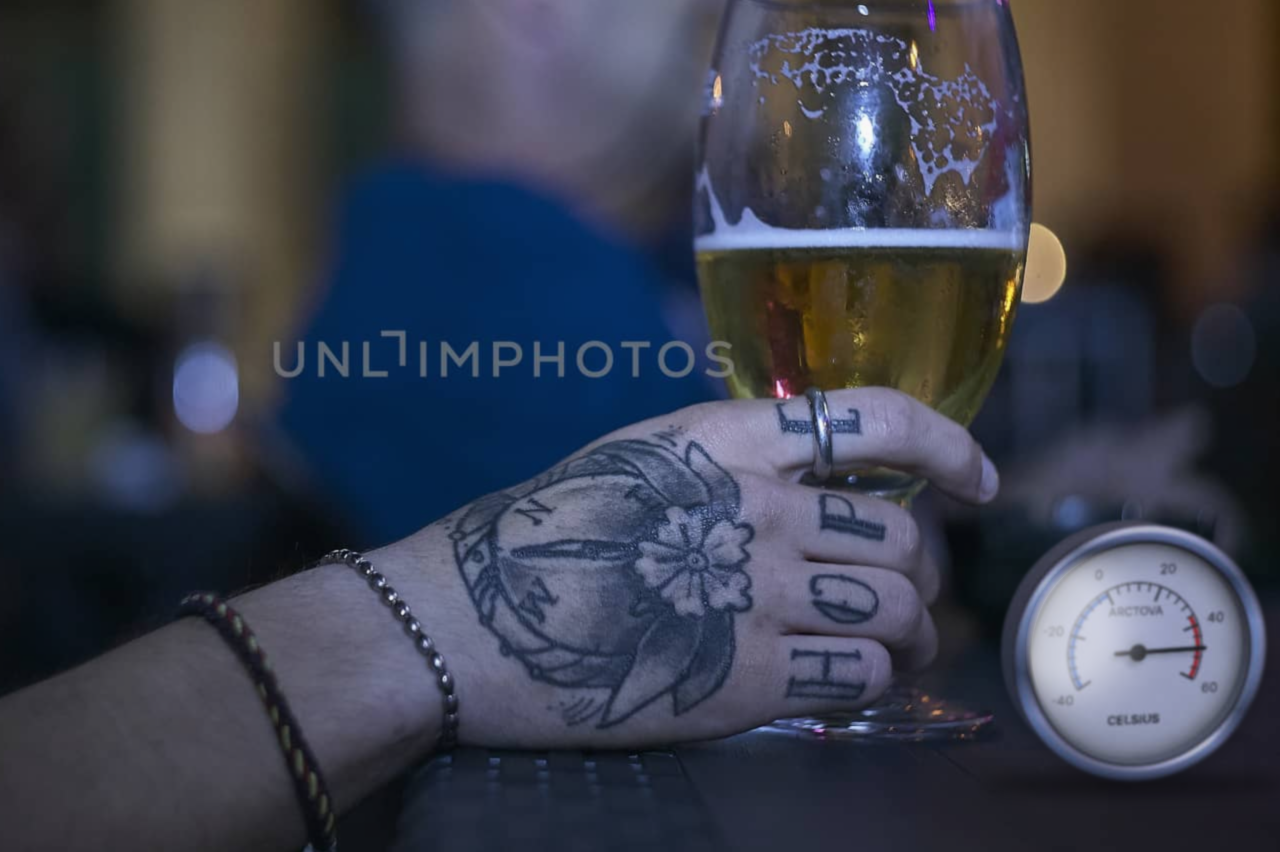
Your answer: 48 °C
